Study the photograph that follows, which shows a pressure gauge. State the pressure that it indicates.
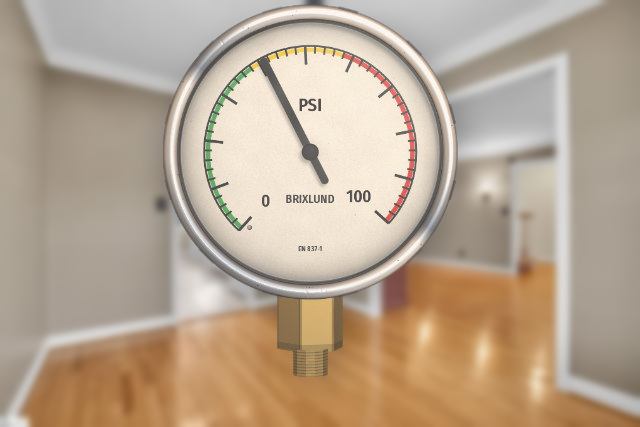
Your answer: 41 psi
